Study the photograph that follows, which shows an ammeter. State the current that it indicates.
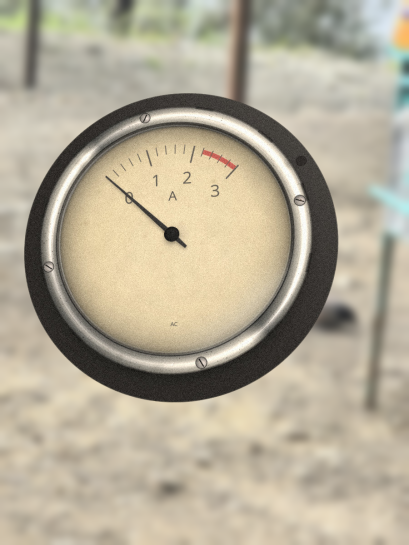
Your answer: 0 A
